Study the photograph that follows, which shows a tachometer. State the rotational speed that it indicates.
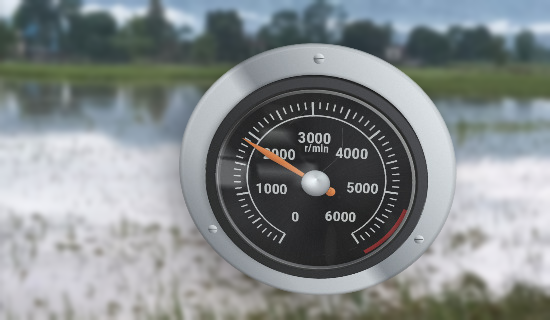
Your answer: 1900 rpm
